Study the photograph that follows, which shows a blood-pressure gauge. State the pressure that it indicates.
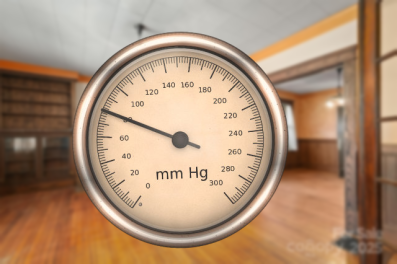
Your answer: 80 mmHg
